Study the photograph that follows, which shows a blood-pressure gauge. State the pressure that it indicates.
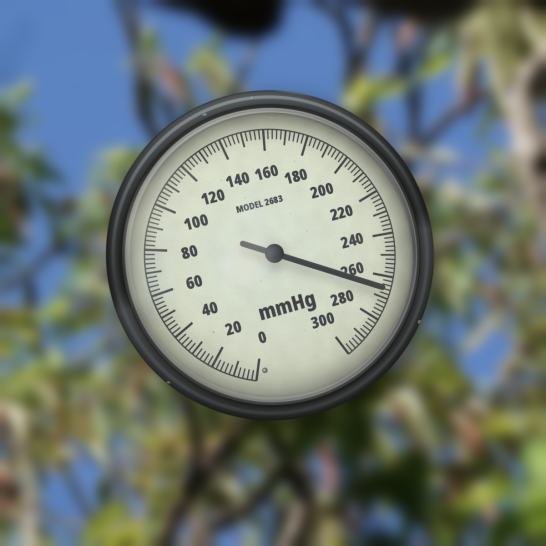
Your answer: 266 mmHg
